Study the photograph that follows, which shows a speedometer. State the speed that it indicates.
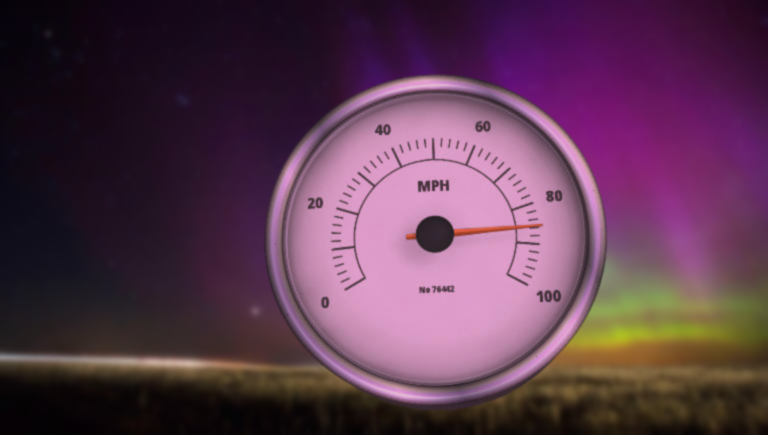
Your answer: 86 mph
